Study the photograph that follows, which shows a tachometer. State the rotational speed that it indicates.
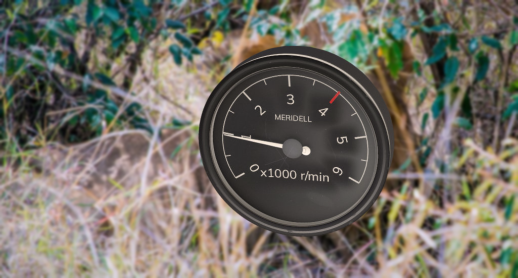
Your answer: 1000 rpm
